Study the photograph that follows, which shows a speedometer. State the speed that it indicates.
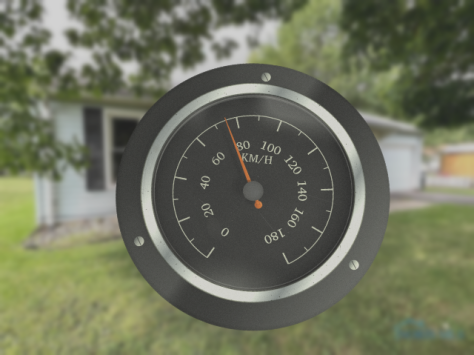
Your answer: 75 km/h
